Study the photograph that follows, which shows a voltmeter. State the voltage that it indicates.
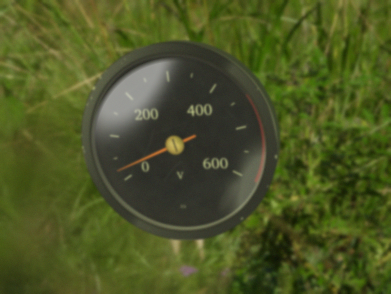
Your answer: 25 V
